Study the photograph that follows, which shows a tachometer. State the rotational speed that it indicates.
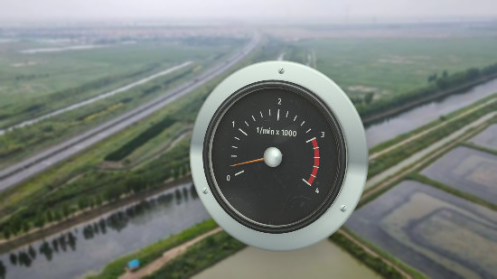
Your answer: 200 rpm
